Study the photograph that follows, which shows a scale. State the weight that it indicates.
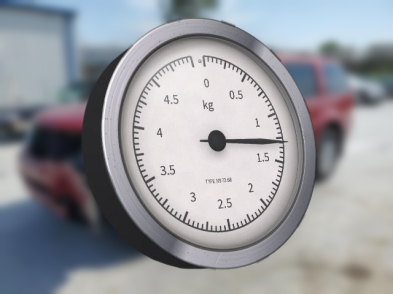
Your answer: 1.3 kg
